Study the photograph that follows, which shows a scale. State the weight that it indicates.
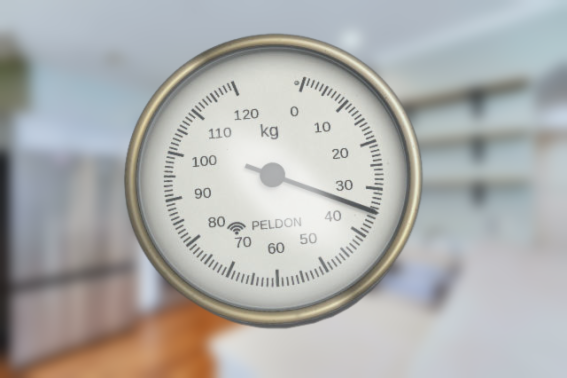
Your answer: 35 kg
